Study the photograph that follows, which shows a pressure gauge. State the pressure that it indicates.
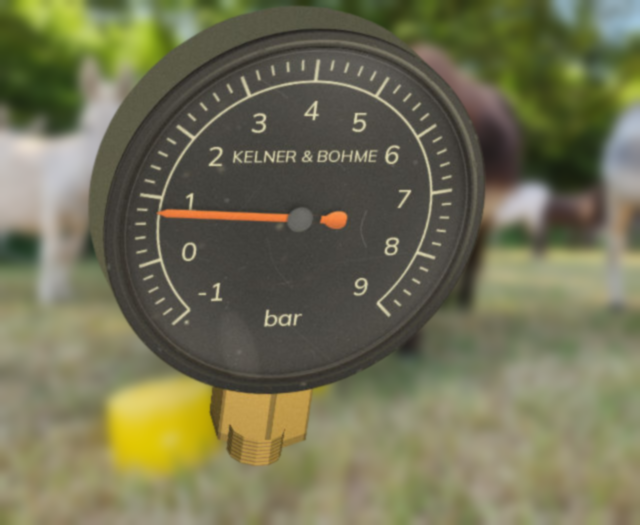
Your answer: 0.8 bar
